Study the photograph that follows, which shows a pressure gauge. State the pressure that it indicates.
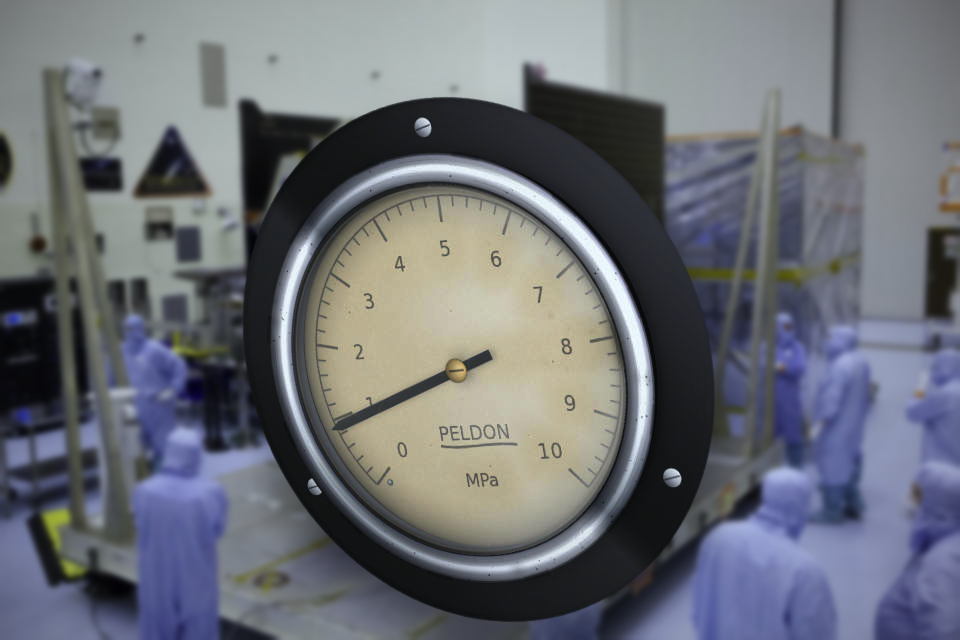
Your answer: 0.9 MPa
